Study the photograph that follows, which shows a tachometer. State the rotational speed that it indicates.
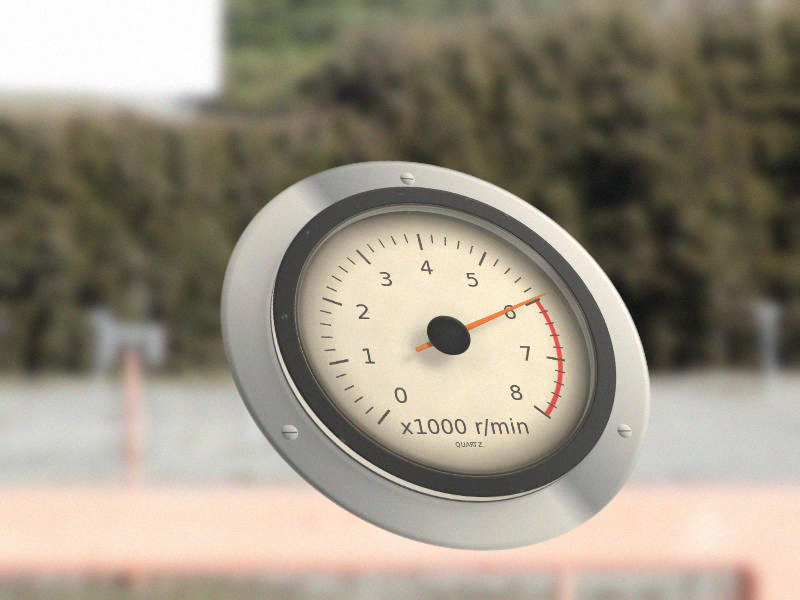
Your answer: 6000 rpm
